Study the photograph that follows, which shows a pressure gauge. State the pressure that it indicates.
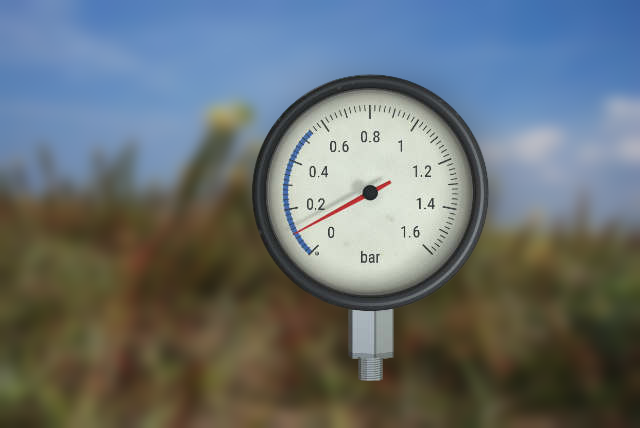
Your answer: 0.1 bar
